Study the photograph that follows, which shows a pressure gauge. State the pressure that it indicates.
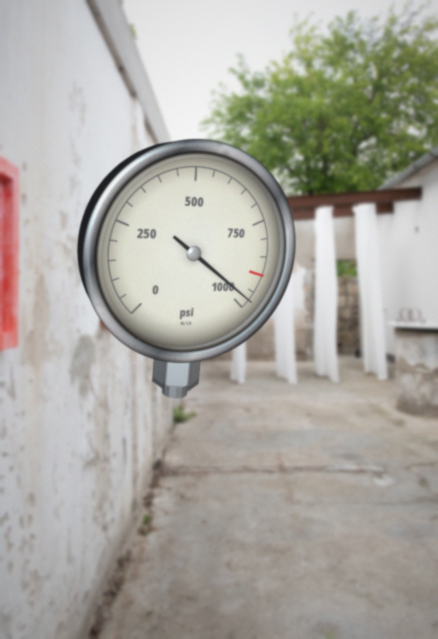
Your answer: 975 psi
